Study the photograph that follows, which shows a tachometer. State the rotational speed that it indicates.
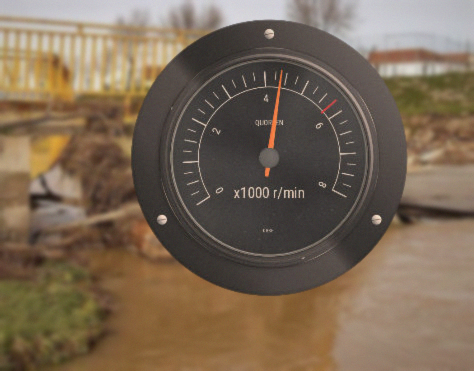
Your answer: 4375 rpm
